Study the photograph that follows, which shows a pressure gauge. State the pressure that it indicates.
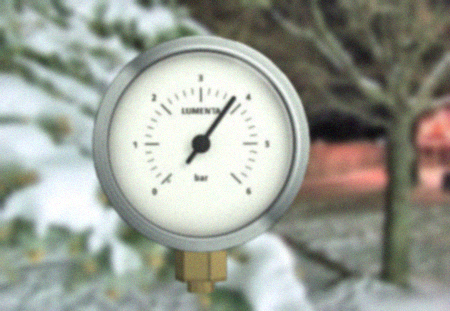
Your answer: 3.8 bar
